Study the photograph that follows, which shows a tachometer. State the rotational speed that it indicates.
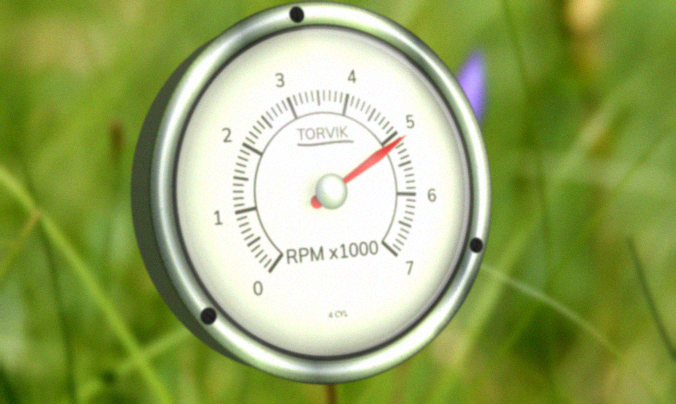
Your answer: 5100 rpm
